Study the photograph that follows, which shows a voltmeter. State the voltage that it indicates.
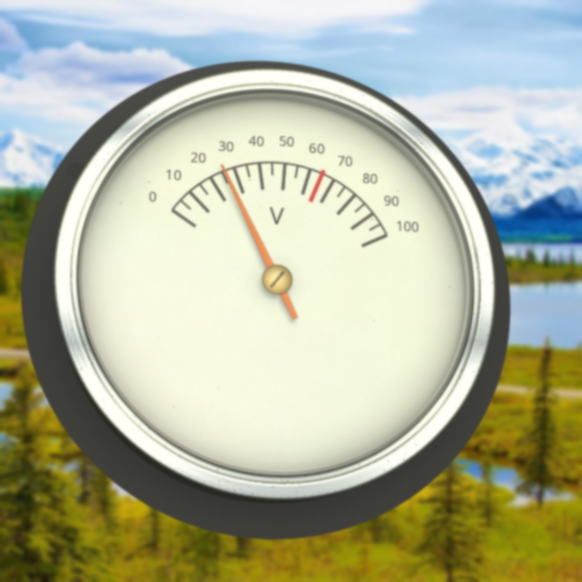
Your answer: 25 V
